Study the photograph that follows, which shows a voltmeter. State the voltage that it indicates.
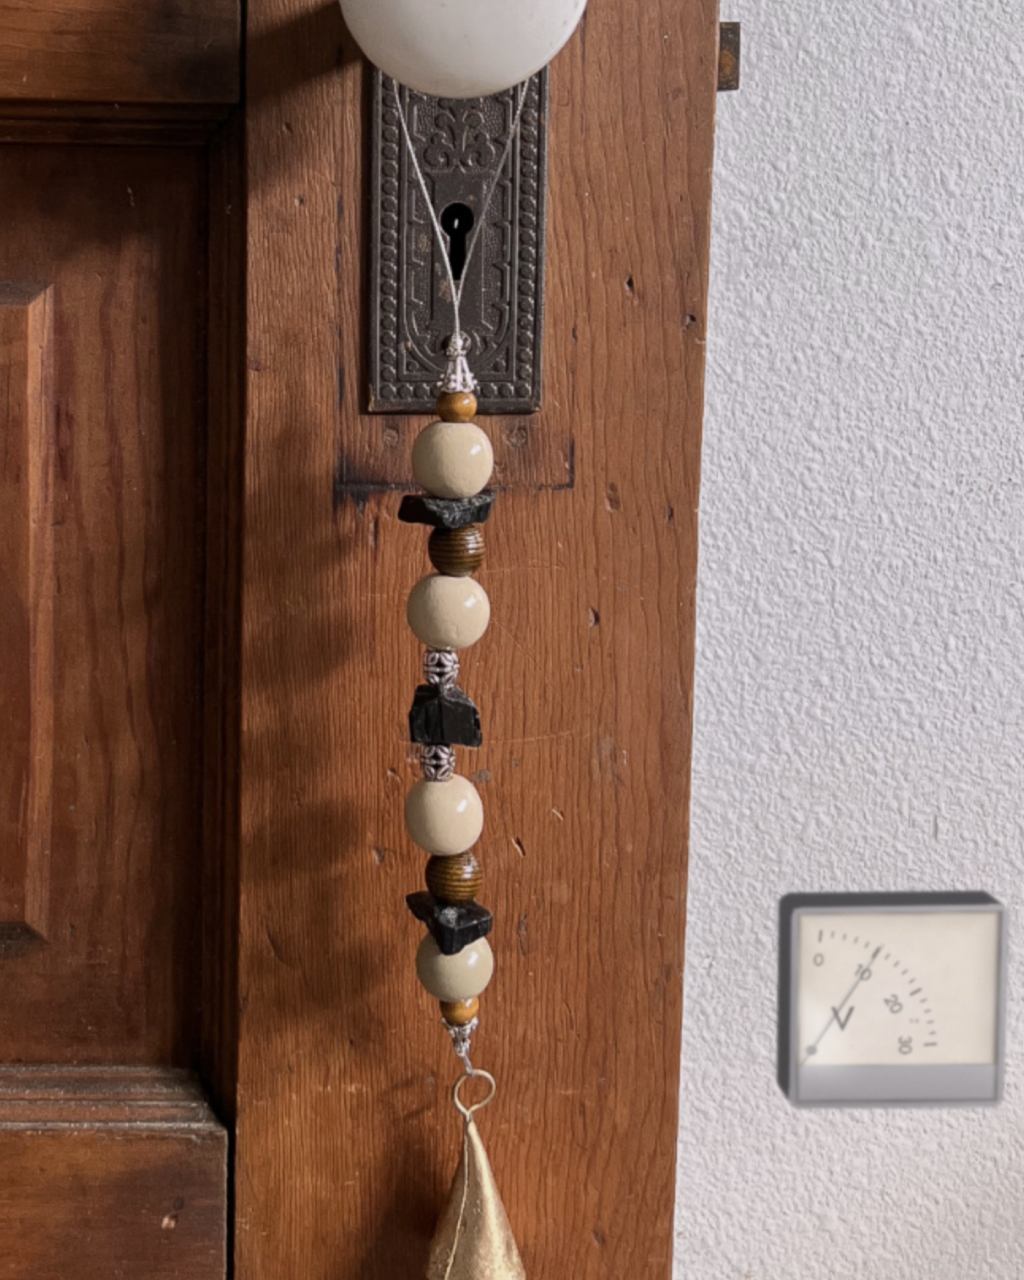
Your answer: 10 V
